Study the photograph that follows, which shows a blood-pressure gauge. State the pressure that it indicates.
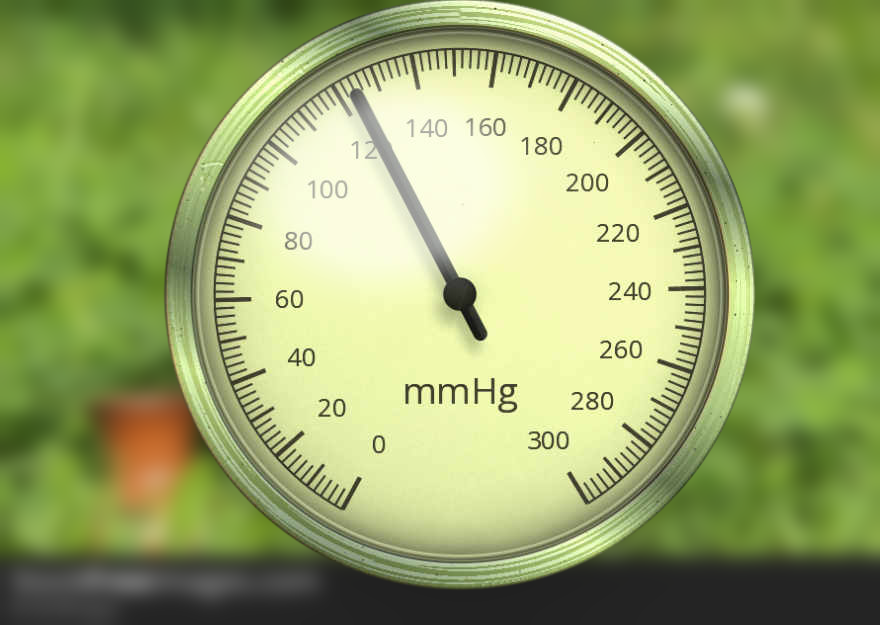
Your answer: 124 mmHg
